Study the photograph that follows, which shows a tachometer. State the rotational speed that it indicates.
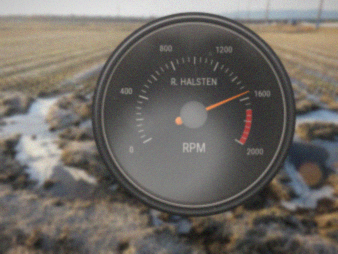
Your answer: 1550 rpm
